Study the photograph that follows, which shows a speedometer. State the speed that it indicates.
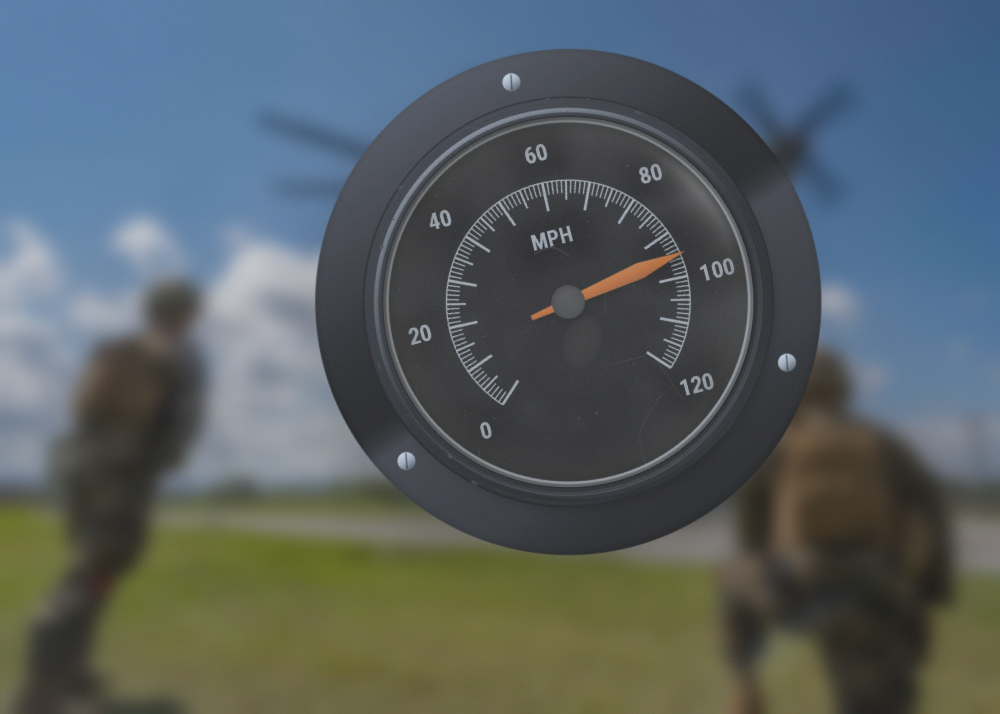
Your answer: 95 mph
